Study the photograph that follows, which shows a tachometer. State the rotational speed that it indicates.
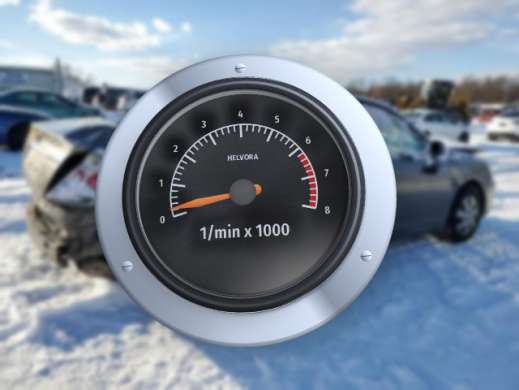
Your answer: 200 rpm
